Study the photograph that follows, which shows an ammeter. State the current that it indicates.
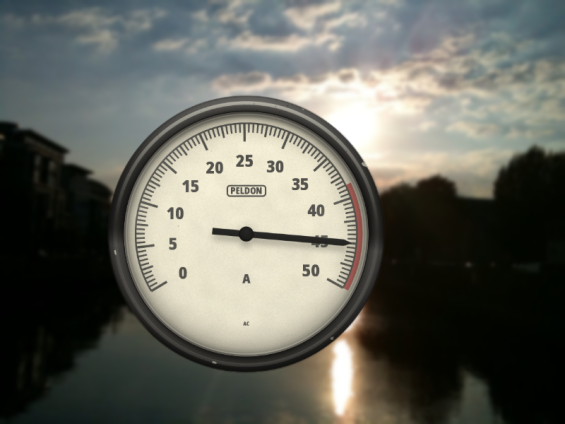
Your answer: 45 A
